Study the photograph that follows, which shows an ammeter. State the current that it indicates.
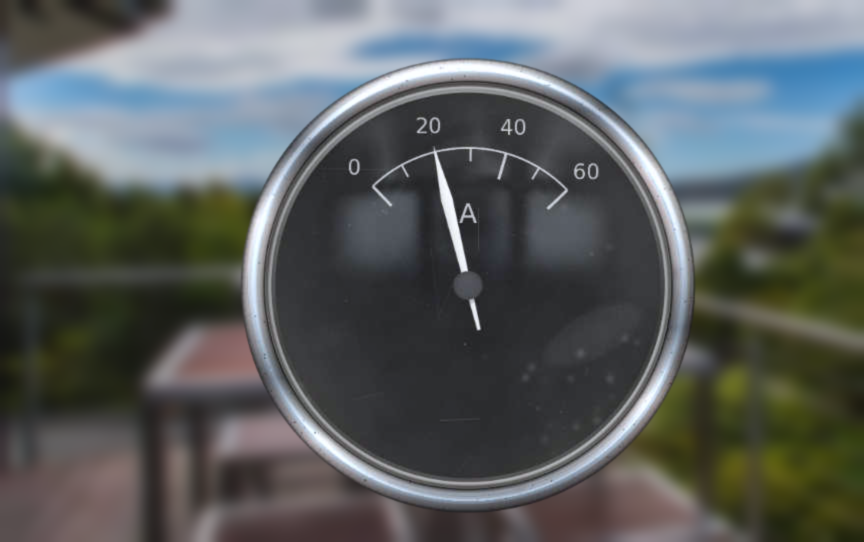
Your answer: 20 A
